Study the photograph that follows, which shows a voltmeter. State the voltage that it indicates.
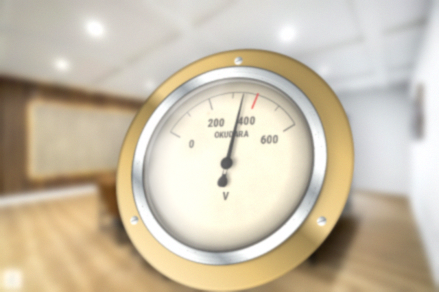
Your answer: 350 V
